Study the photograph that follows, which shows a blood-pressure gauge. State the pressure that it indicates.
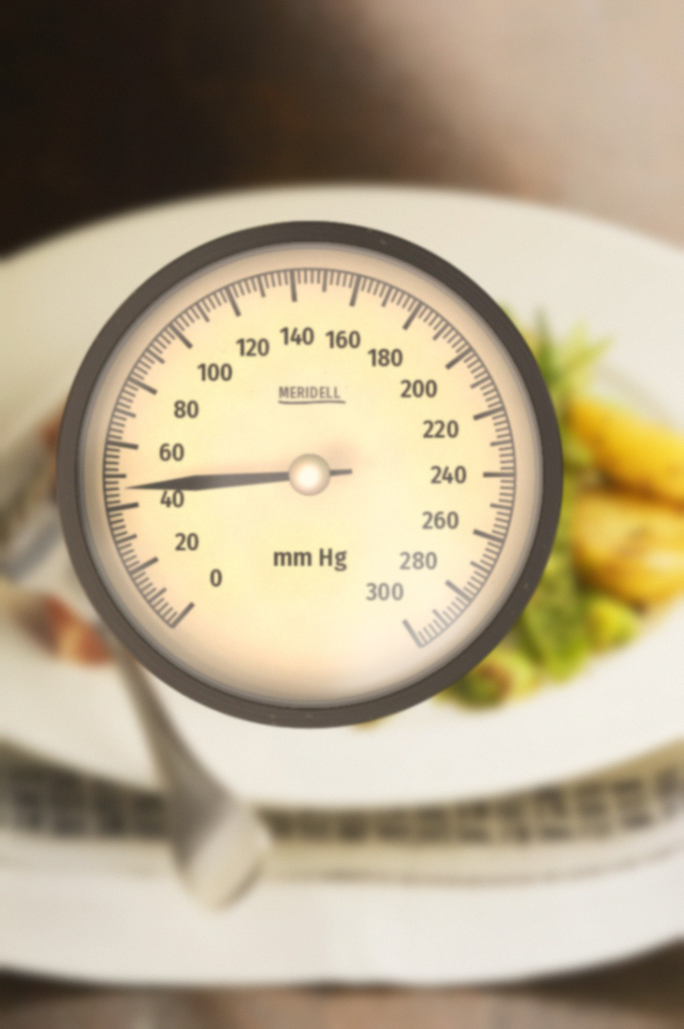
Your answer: 46 mmHg
